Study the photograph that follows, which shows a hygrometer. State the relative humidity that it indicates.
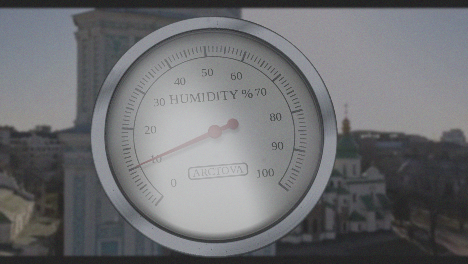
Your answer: 10 %
